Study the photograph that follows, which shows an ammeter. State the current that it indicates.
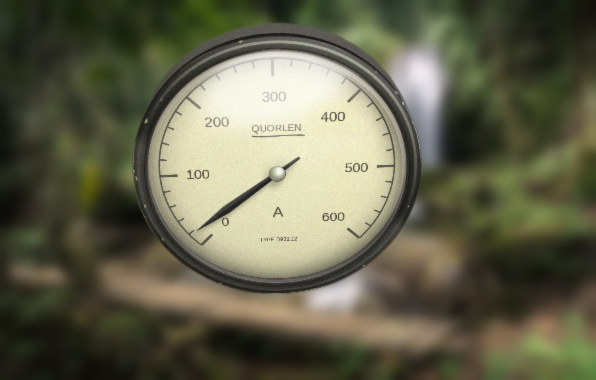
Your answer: 20 A
